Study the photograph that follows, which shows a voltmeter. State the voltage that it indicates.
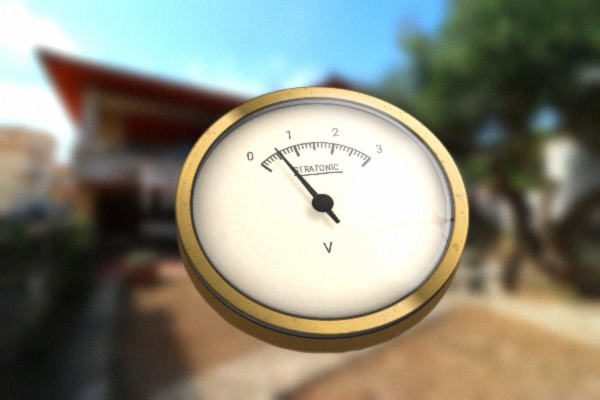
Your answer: 0.5 V
